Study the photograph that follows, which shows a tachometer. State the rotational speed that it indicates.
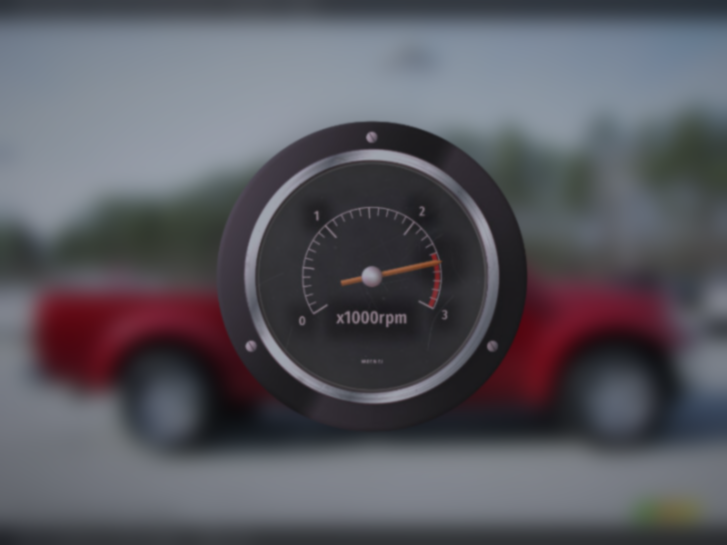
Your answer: 2500 rpm
